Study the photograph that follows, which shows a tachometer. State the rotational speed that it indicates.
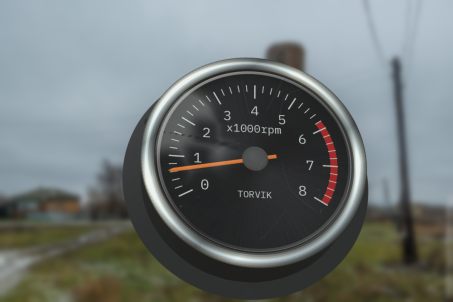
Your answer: 600 rpm
